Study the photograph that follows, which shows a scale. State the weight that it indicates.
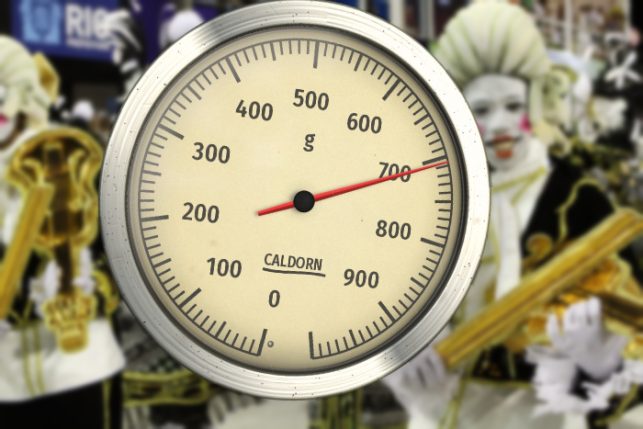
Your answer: 705 g
